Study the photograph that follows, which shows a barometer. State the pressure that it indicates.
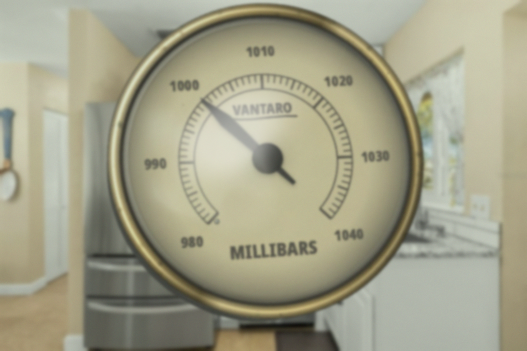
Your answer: 1000 mbar
